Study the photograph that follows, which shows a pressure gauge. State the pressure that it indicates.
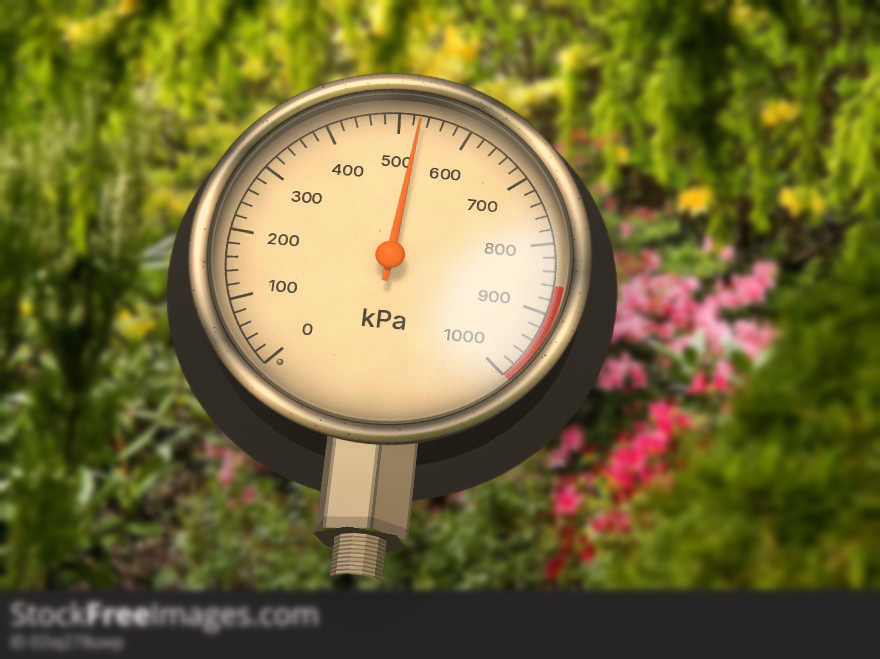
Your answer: 530 kPa
